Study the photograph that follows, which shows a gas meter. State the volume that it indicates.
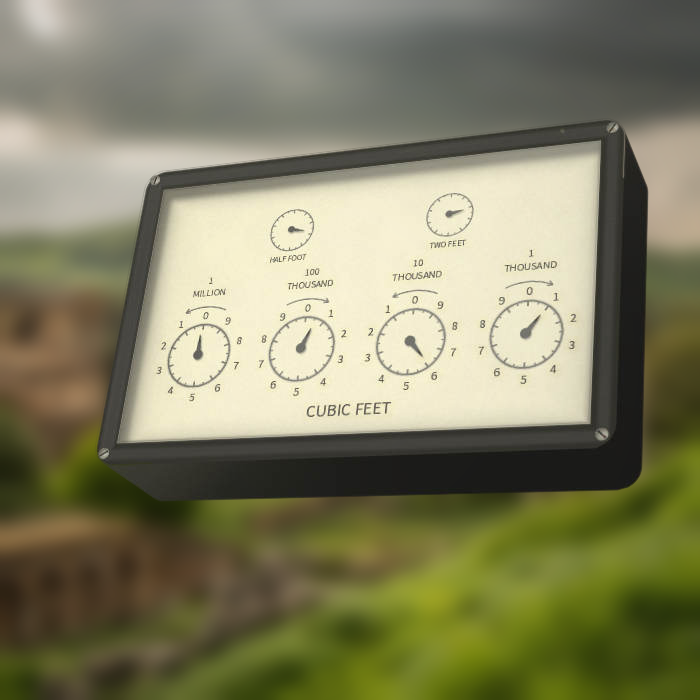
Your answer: 6100 ft³
